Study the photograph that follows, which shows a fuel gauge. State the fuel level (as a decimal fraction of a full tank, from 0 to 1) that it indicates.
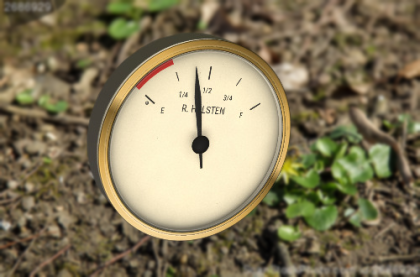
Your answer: 0.375
